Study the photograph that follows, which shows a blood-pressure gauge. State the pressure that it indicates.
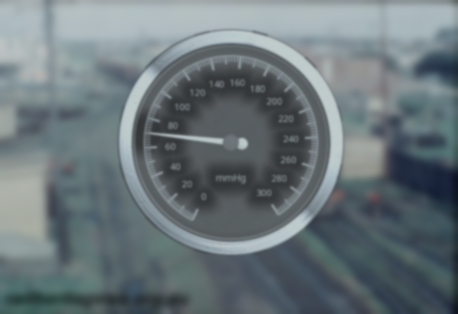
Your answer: 70 mmHg
